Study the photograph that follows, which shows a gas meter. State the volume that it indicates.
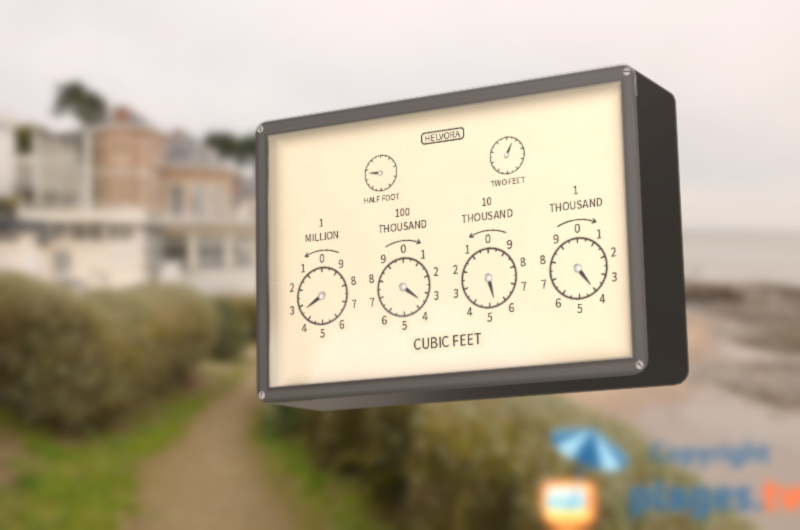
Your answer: 335400 ft³
